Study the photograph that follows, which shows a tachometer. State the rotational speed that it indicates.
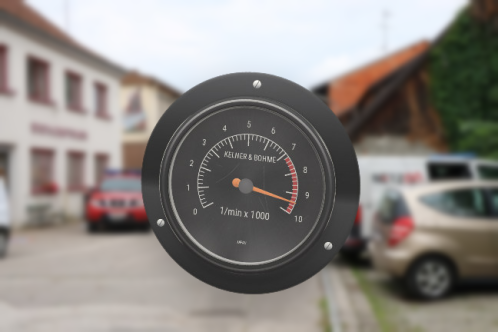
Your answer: 9400 rpm
